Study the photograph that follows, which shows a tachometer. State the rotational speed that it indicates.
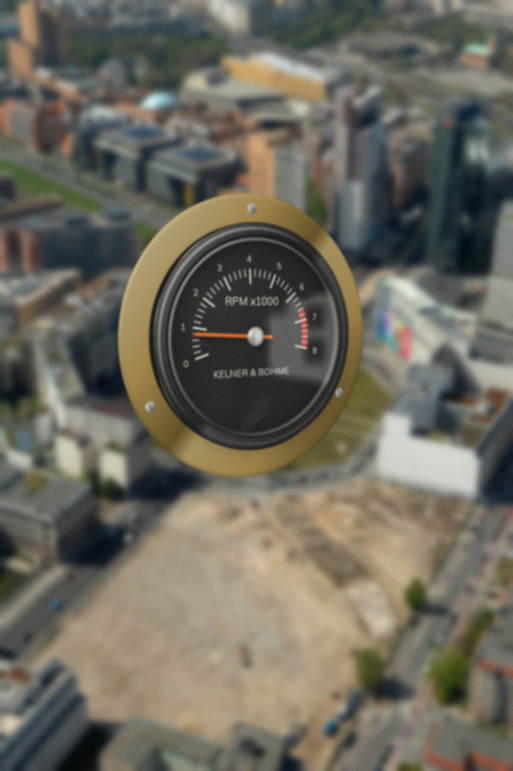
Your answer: 800 rpm
